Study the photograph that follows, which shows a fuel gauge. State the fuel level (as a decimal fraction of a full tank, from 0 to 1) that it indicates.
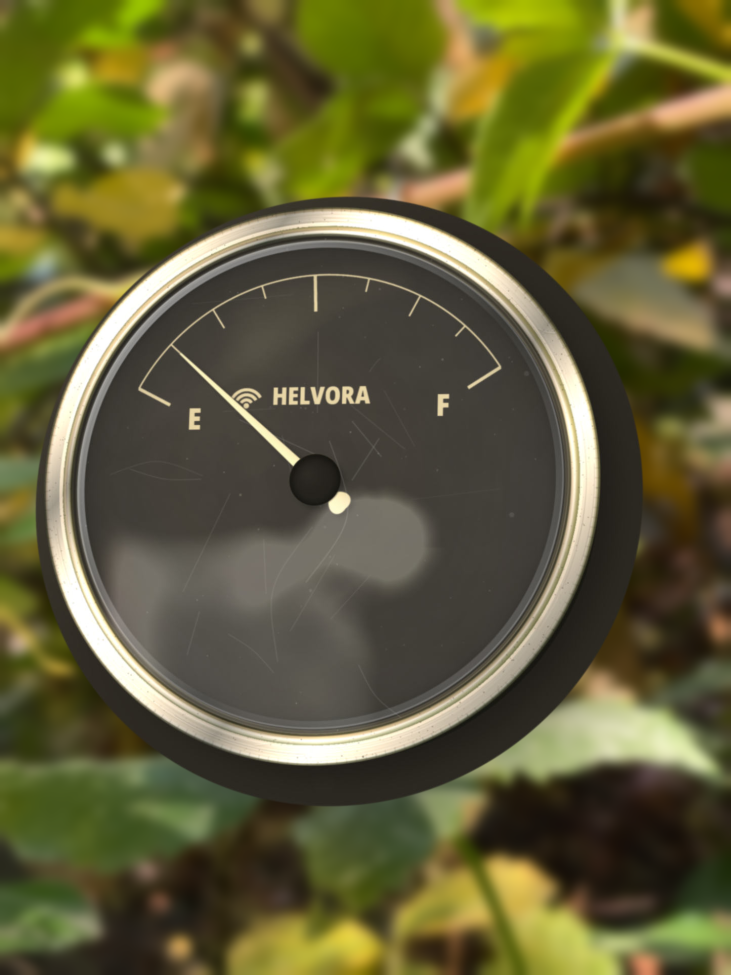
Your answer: 0.125
